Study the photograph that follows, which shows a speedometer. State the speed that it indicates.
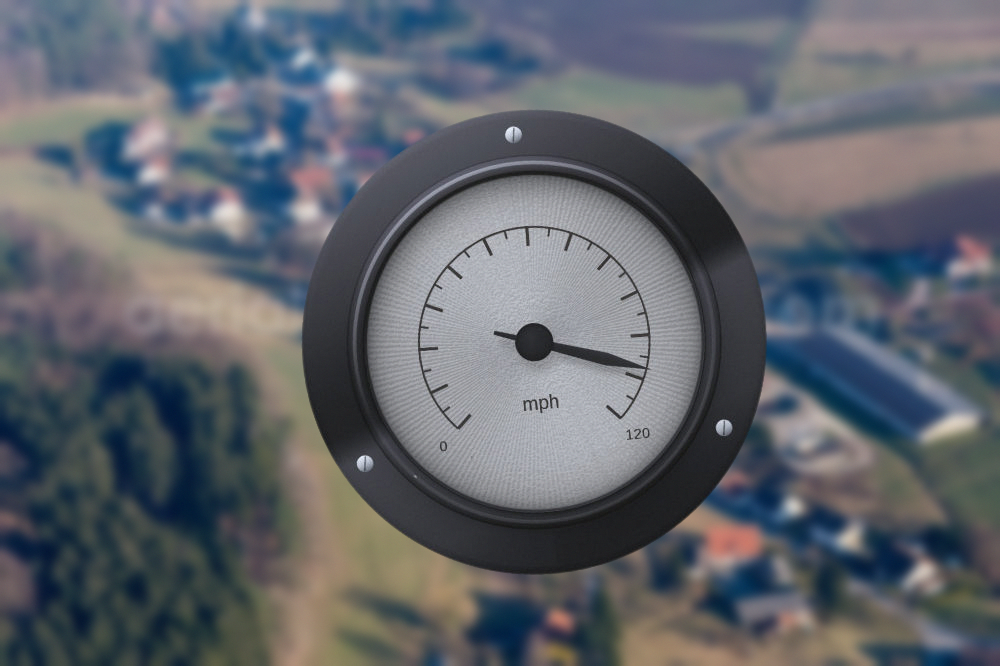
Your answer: 107.5 mph
